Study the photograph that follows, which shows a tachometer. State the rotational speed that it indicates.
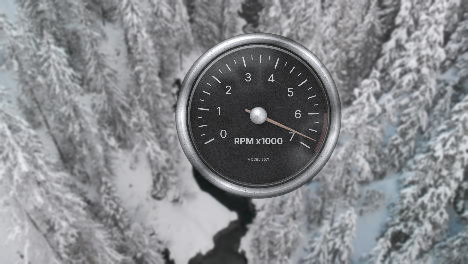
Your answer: 6750 rpm
